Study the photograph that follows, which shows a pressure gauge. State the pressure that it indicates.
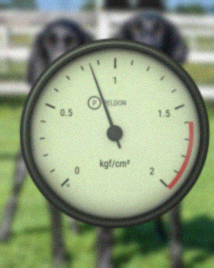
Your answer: 0.85 kg/cm²
